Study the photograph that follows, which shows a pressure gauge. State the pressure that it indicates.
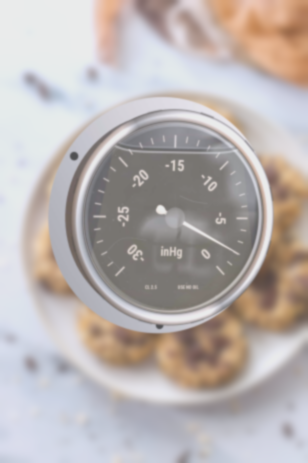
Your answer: -2 inHg
